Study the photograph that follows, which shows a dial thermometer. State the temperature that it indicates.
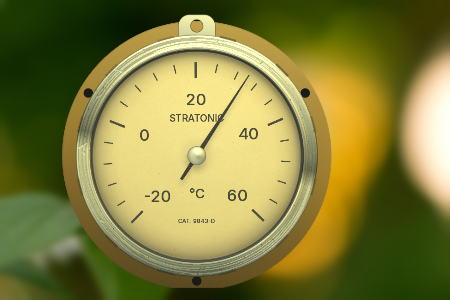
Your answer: 30 °C
